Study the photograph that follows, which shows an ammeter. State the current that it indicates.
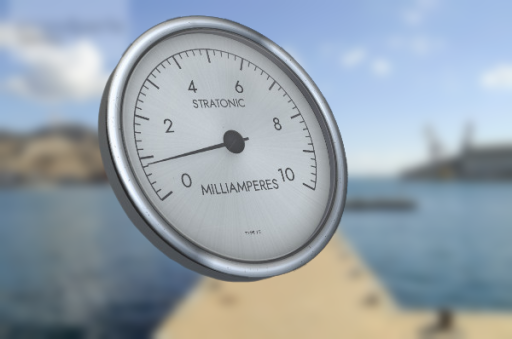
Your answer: 0.8 mA
